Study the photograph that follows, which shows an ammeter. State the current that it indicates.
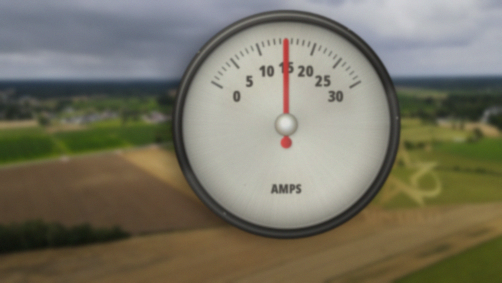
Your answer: 15 A
